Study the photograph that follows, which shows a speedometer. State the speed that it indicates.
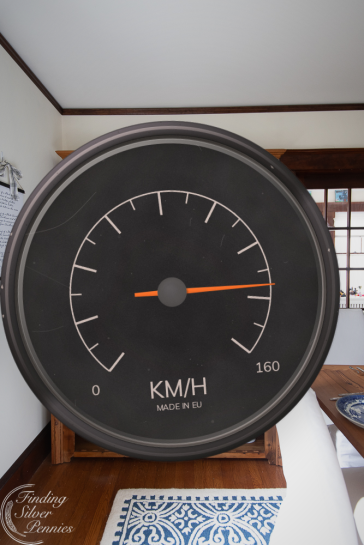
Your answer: 135 km/h
